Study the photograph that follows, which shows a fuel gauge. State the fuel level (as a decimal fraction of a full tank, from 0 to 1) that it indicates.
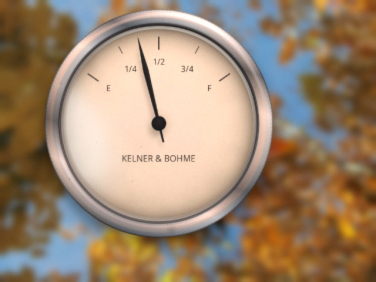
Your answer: 0.375
